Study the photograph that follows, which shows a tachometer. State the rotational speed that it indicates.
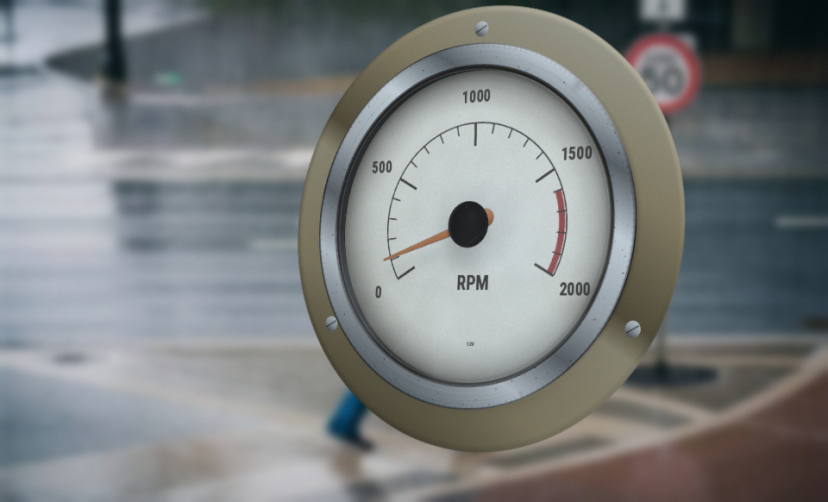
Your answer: 100 rpm
